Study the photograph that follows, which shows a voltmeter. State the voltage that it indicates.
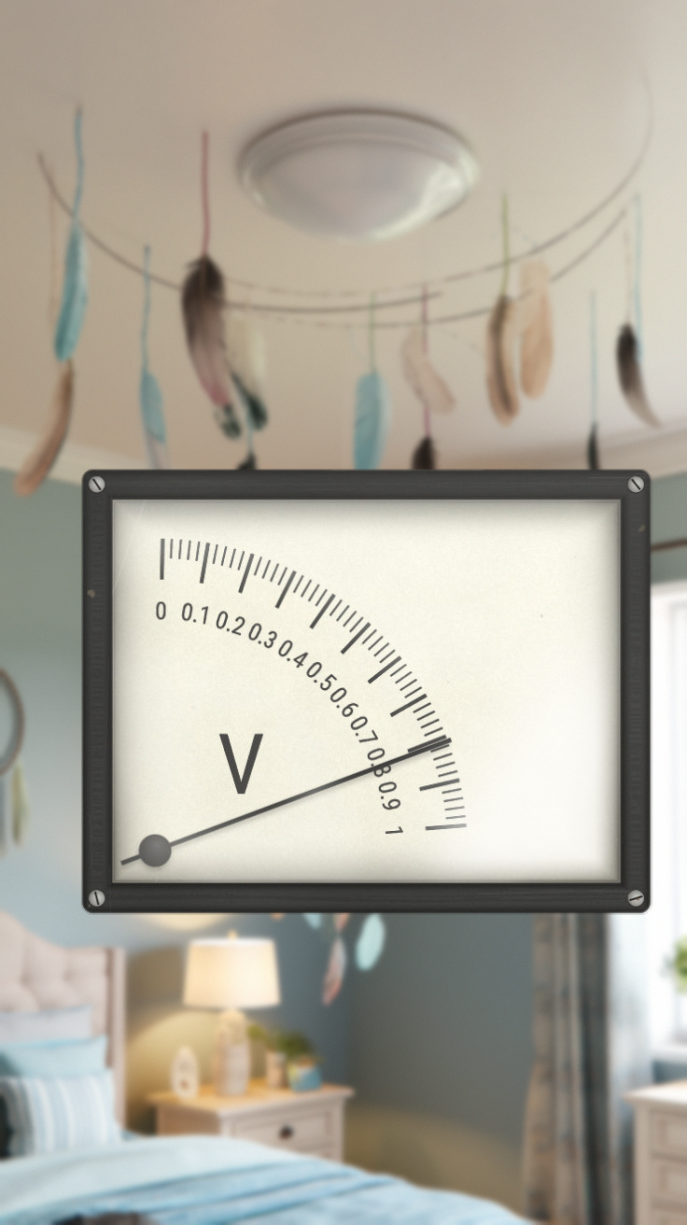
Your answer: 0.81 V
